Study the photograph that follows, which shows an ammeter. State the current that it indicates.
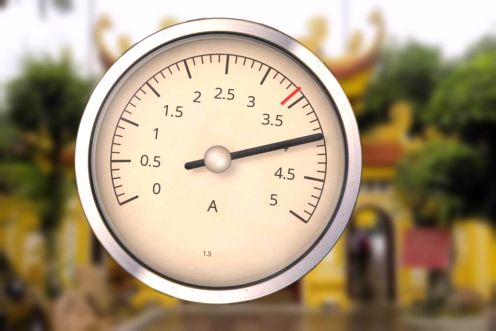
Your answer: 4 A
